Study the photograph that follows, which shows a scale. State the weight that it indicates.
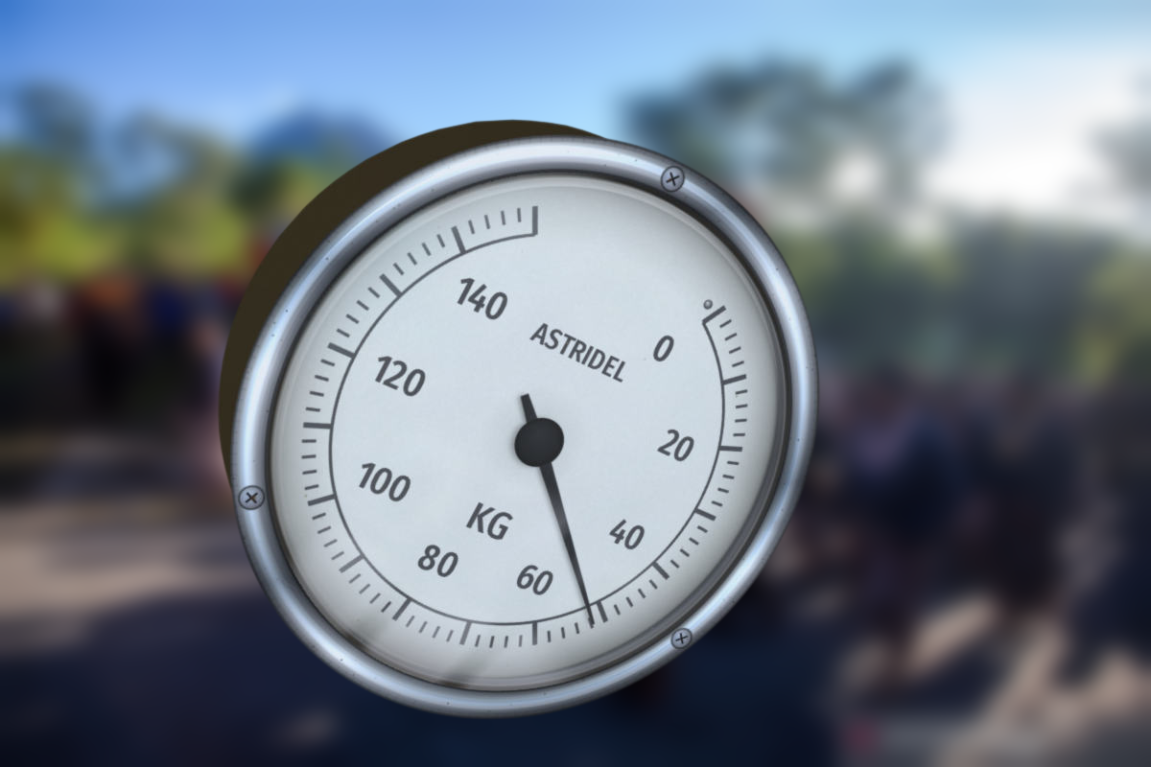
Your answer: 52 kg
